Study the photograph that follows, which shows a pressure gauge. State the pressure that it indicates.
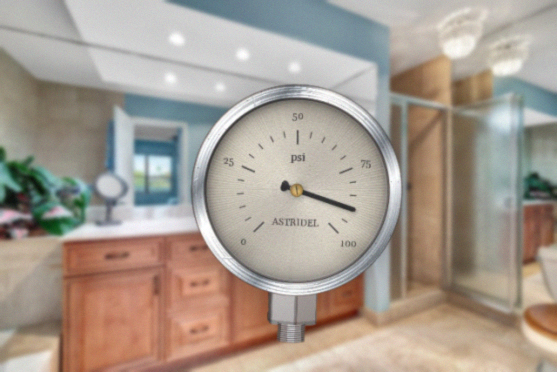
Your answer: 90 psi
